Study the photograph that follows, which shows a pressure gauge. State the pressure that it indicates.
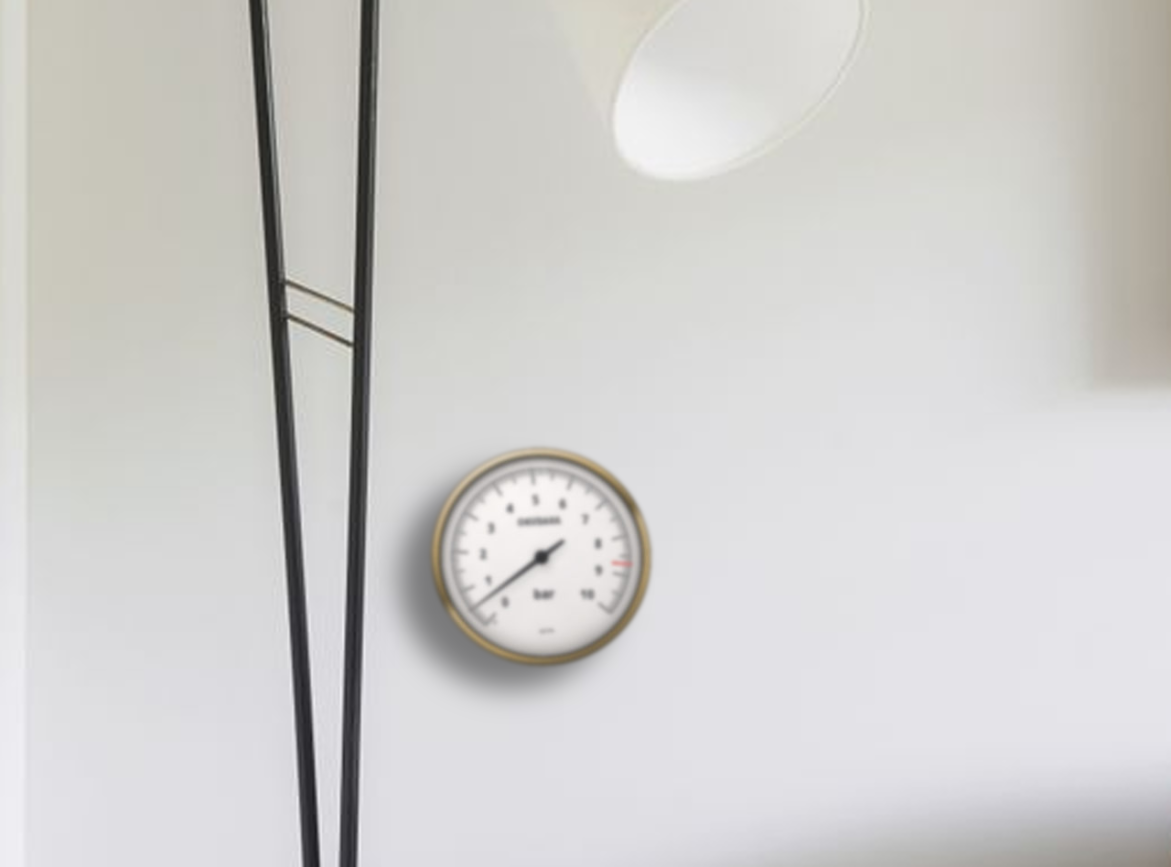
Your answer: 0.5 bar
